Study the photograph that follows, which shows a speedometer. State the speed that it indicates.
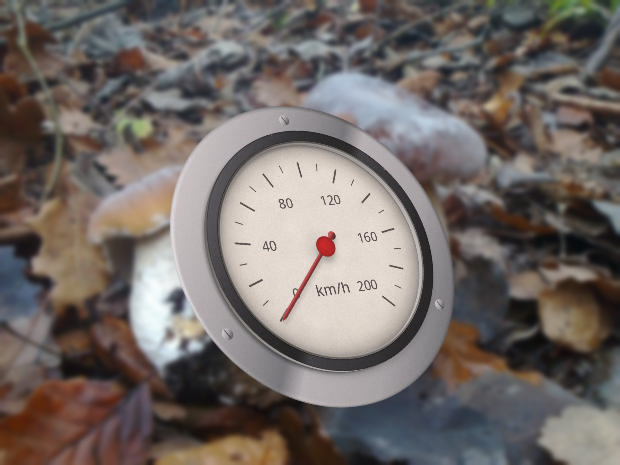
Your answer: 0 km/h
